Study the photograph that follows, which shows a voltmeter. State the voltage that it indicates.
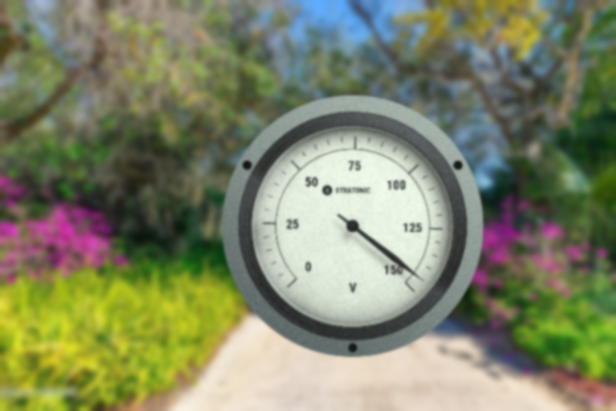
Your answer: 145 V
